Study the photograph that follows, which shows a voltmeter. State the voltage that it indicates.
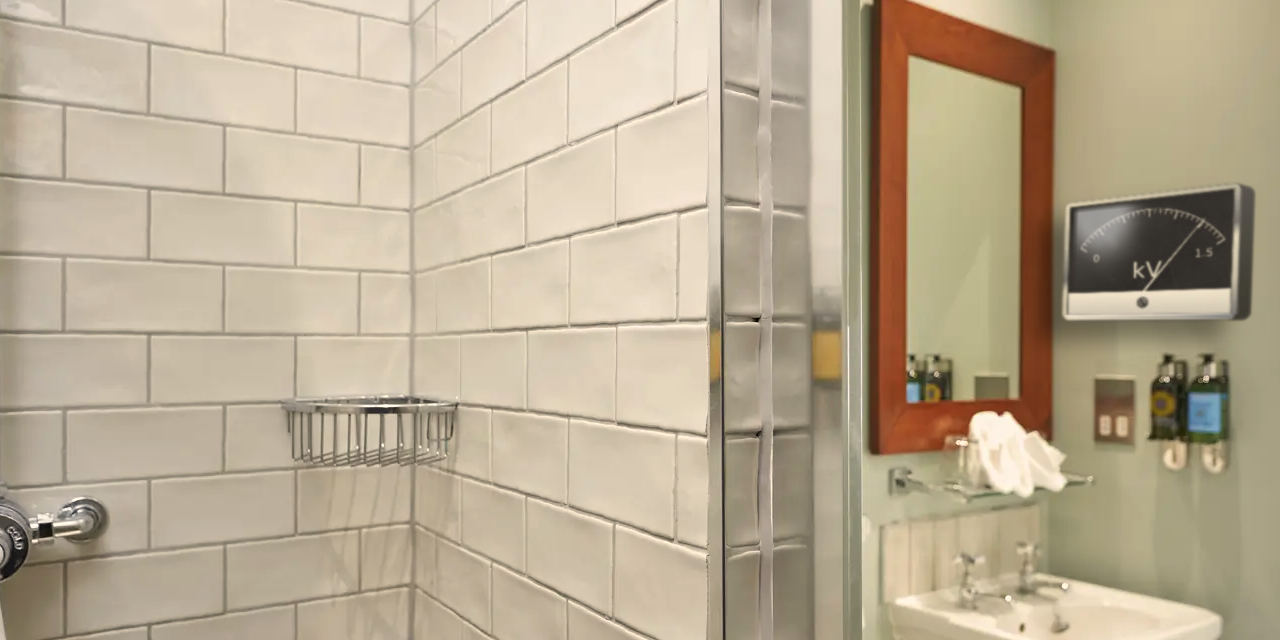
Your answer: 1.25 kV
